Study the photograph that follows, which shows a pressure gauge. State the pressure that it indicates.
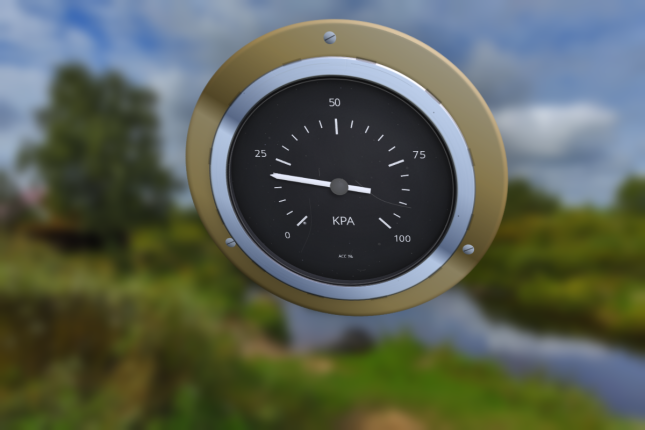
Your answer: 20 kPa
